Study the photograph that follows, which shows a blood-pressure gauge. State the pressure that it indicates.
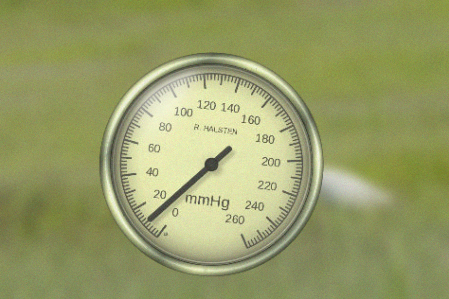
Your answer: 10 mmHg
